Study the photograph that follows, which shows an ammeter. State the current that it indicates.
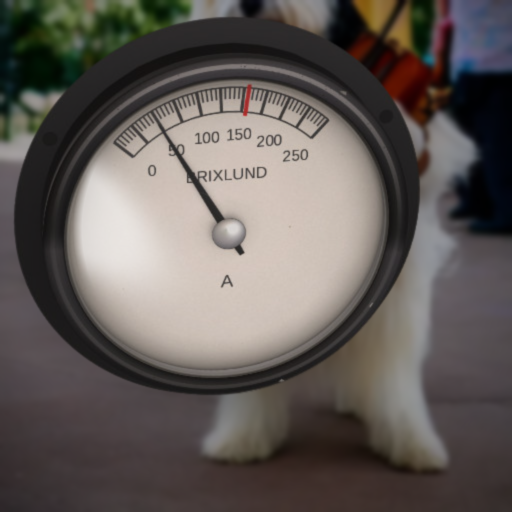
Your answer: 50 A
